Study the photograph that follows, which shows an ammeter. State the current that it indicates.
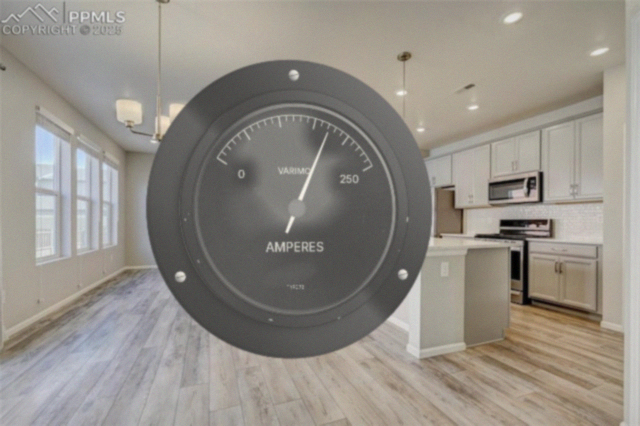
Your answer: 170 A
